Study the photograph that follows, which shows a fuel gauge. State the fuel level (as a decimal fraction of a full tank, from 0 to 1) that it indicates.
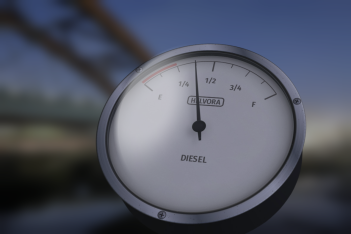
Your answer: 0.375
